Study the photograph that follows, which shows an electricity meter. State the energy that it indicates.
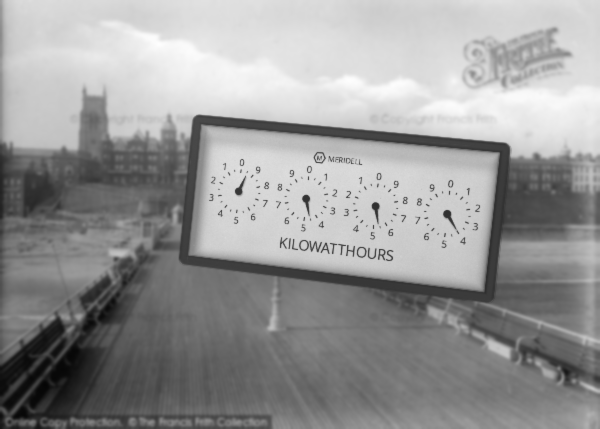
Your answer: 9454 kWh
